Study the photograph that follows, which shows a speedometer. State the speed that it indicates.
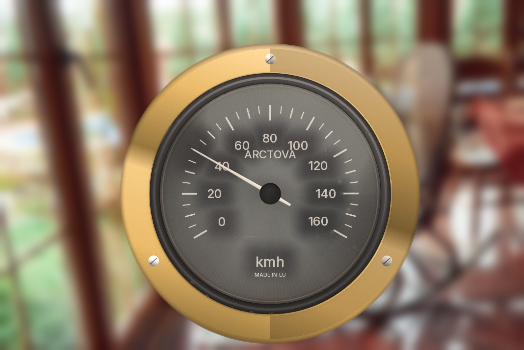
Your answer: 40 km/h
